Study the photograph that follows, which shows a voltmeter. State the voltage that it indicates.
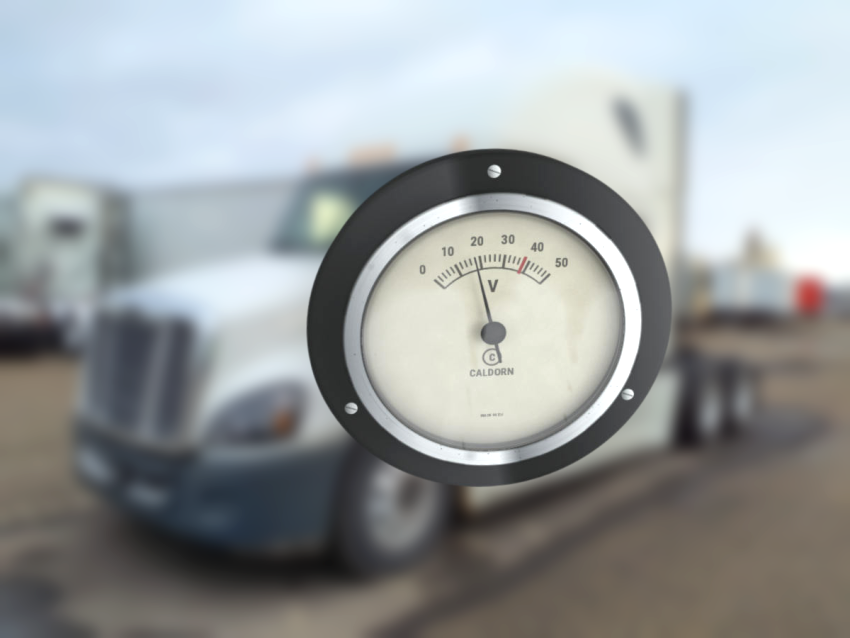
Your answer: 18 V
